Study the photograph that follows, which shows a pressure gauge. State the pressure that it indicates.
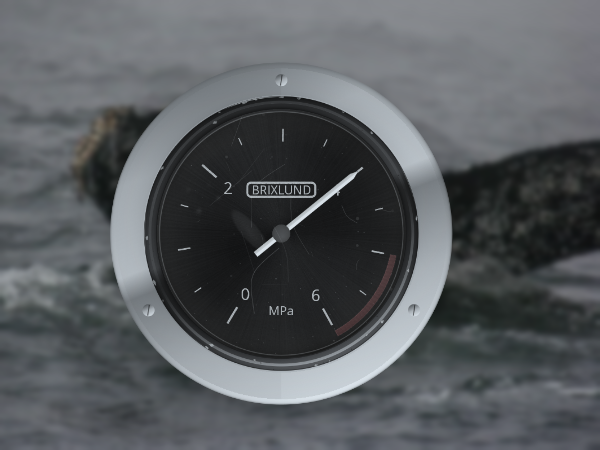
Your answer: 4 MPa
